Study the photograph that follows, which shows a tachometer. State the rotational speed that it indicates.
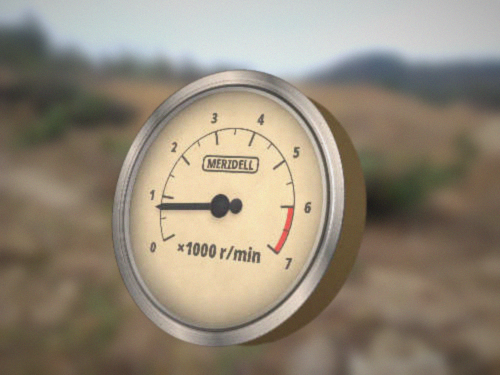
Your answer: 750 rpm
